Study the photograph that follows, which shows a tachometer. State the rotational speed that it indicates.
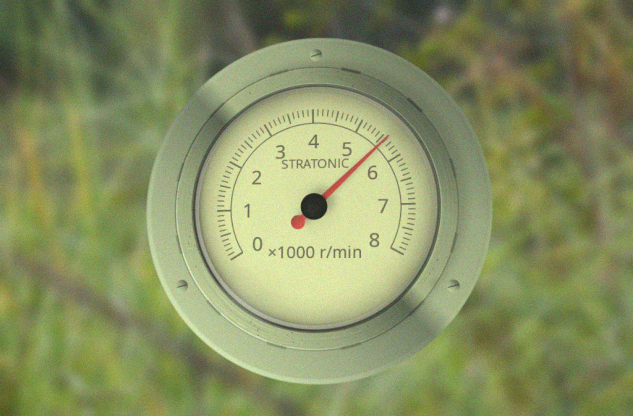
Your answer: 5600 rpm
